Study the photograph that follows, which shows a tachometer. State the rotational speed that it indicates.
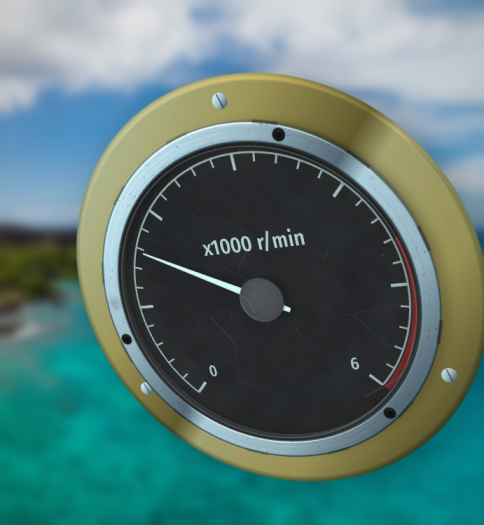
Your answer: 1600 rpm
